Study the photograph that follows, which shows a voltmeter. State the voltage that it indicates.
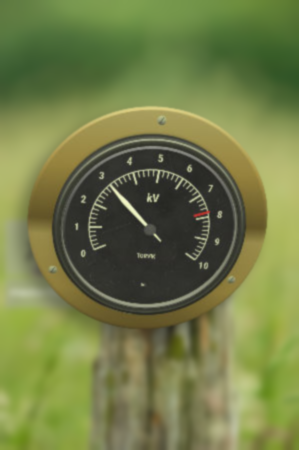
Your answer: 3 kV
